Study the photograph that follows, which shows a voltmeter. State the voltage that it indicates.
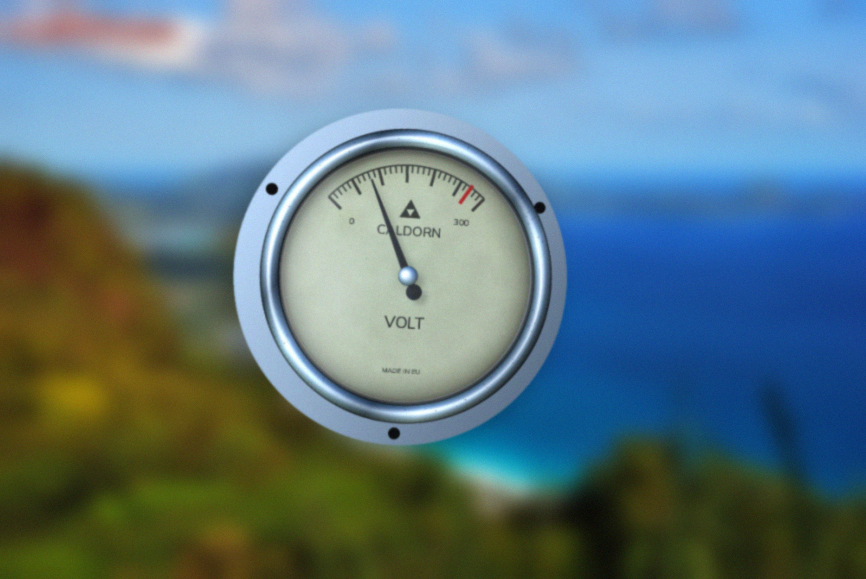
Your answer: 80 V
